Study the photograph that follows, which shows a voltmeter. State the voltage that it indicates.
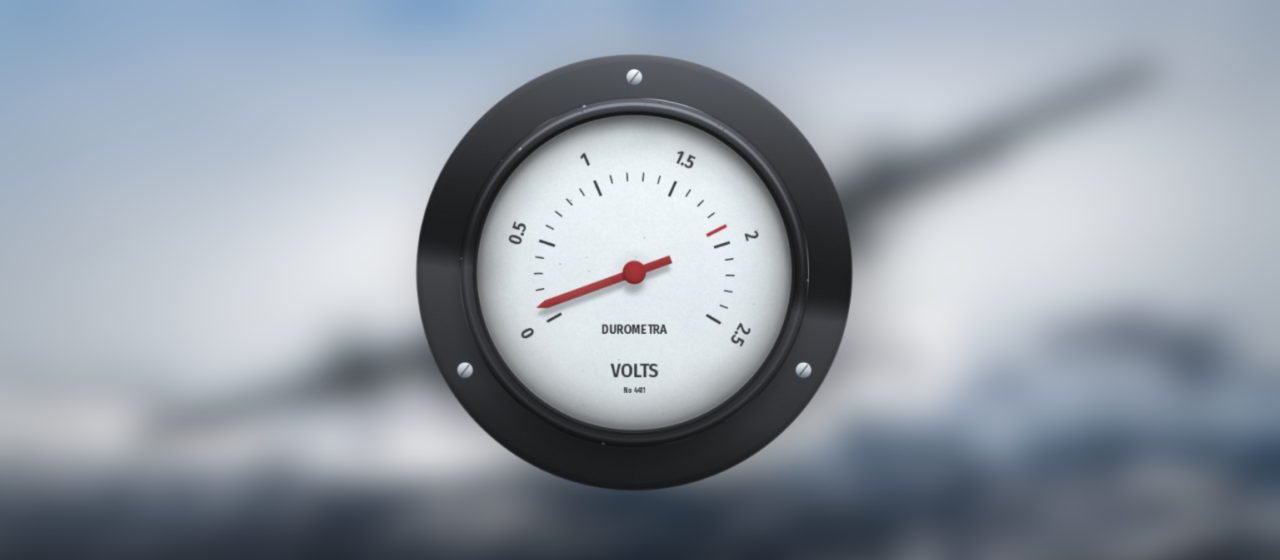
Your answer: 0.1 V
